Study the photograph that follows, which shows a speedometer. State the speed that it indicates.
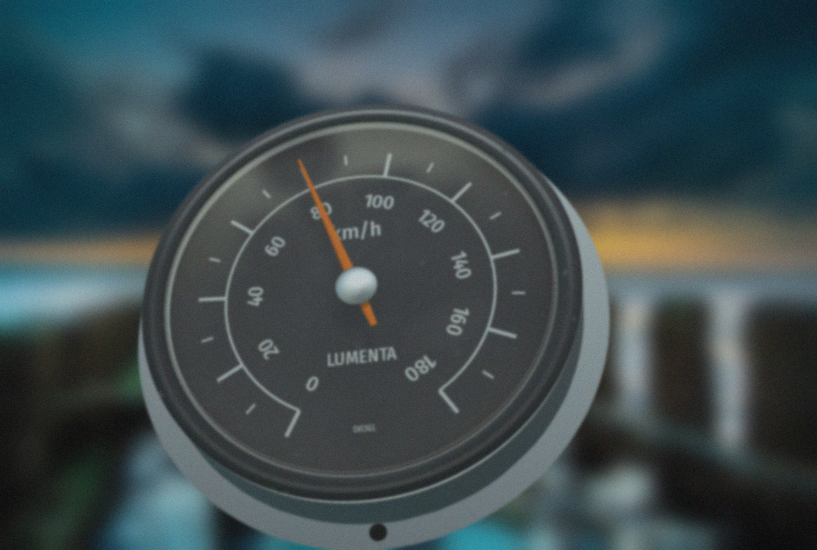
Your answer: 80 km/h
